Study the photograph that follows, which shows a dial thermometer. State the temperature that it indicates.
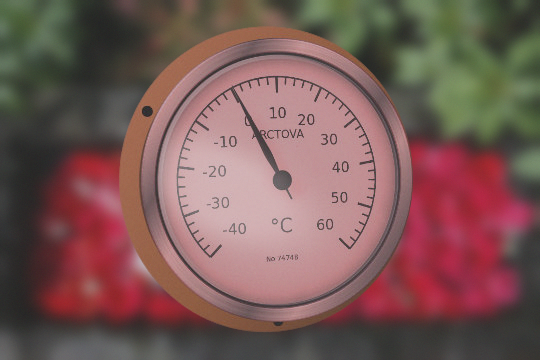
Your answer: 0 °C
